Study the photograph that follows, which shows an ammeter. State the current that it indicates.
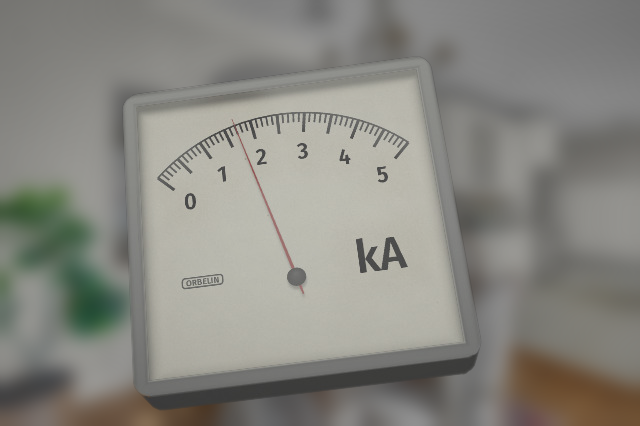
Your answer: 1.7 kA
